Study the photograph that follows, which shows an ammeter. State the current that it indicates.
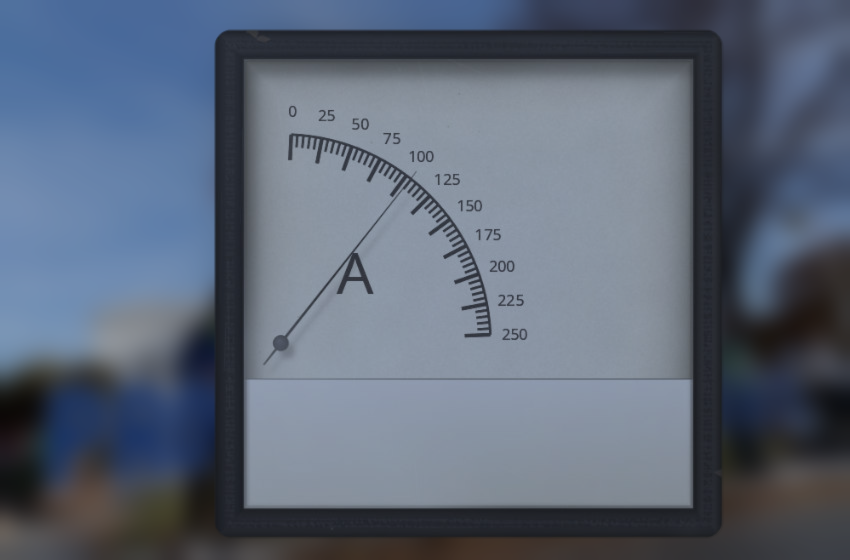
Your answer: 105 A
